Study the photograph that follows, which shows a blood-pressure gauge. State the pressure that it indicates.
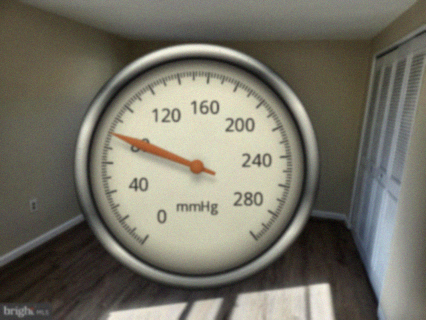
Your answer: 80 mmHg
